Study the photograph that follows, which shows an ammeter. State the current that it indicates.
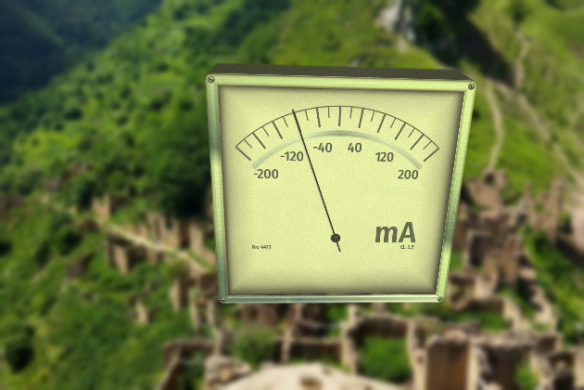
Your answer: -80 mA
